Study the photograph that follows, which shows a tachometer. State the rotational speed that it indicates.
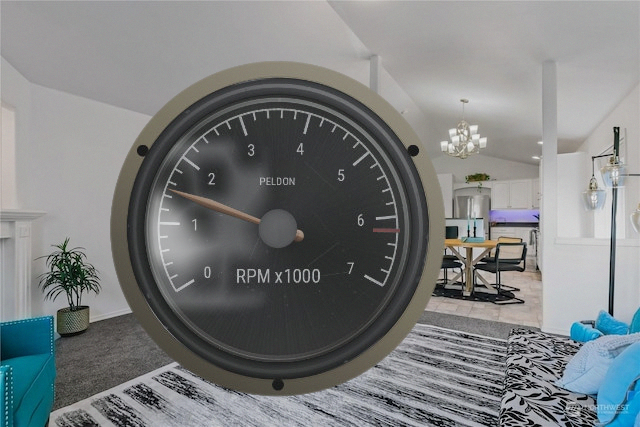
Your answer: 1500 rpm
